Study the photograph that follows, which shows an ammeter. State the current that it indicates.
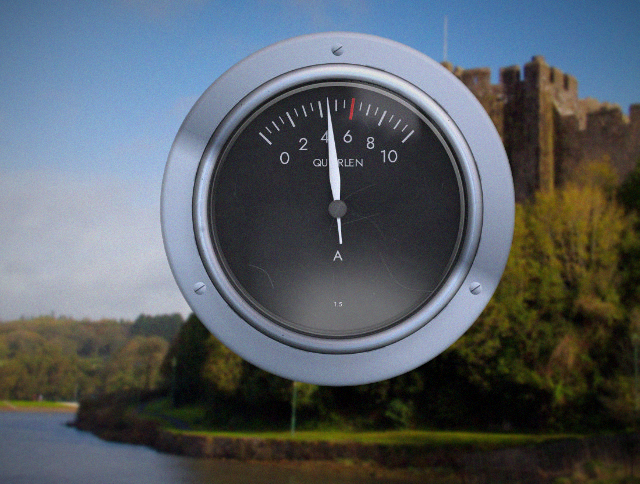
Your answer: 4.5 A
